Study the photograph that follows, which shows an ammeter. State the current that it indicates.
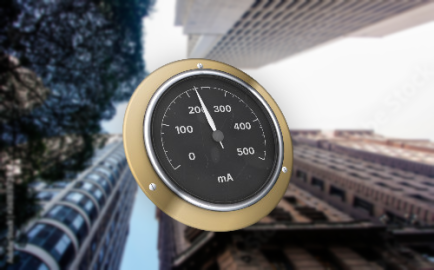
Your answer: 220 mA
